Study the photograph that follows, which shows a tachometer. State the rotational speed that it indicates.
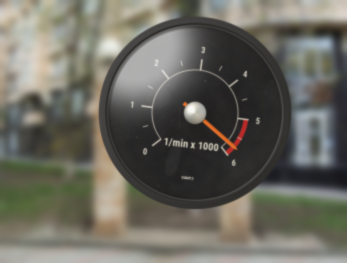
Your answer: 5750 rpm
